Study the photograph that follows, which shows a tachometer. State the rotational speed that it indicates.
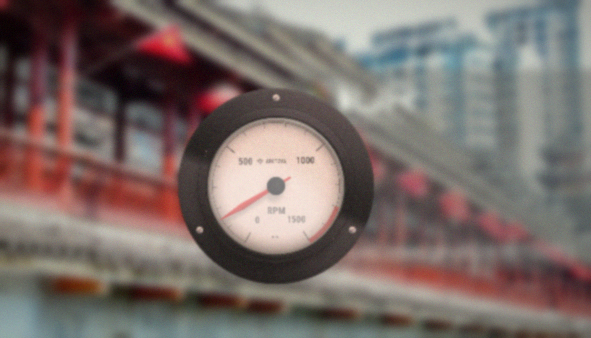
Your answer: 150 rpm
